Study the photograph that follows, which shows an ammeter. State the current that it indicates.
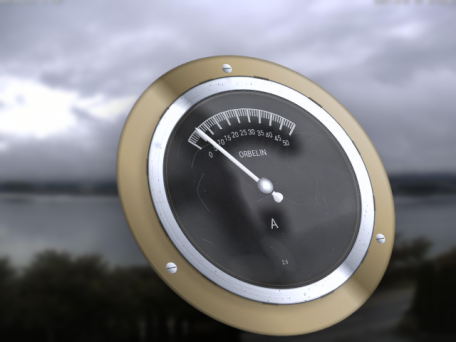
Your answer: 5 A
